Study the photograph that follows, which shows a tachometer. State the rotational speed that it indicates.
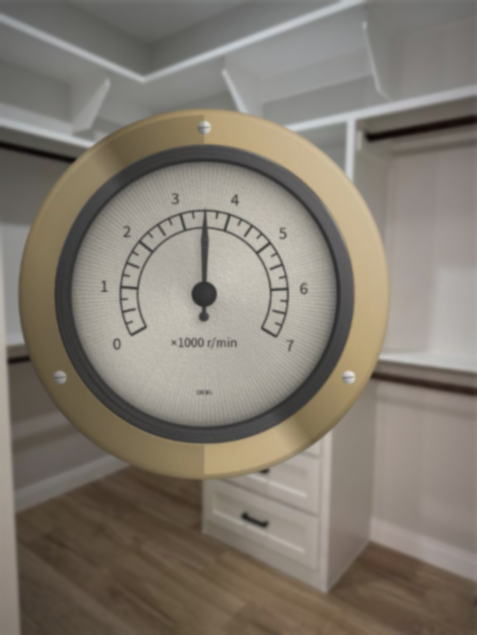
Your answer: 3500 rpm
